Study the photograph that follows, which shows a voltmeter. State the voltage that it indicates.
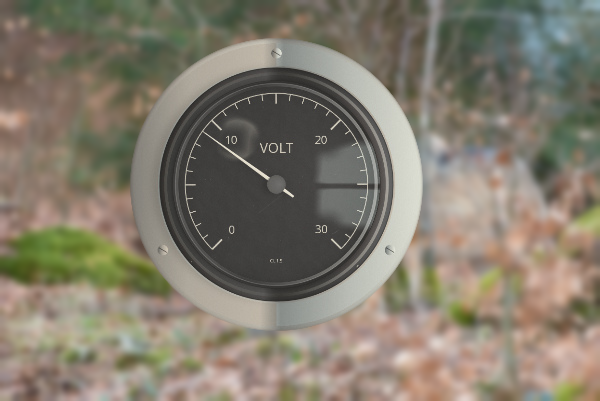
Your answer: 9 V
